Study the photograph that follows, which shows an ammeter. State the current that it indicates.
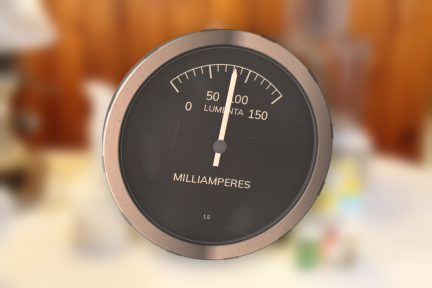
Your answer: 80 mA
